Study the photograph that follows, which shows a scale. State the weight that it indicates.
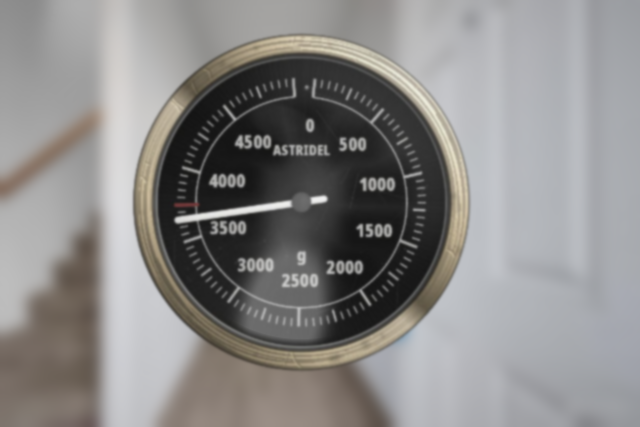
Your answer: 3650 g
